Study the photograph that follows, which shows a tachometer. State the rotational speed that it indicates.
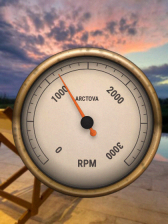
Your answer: 1150 rpm
